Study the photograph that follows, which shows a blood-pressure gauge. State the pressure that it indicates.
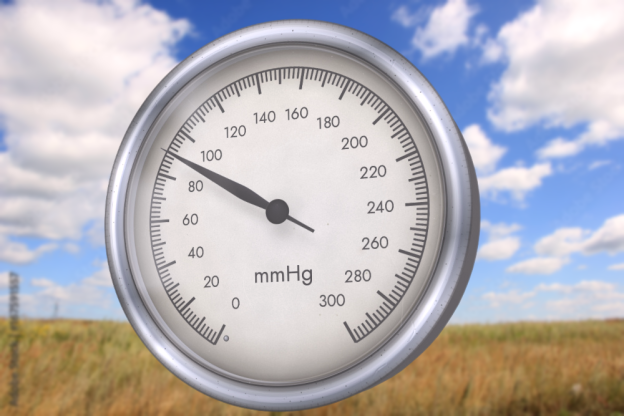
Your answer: 90 mmHg
